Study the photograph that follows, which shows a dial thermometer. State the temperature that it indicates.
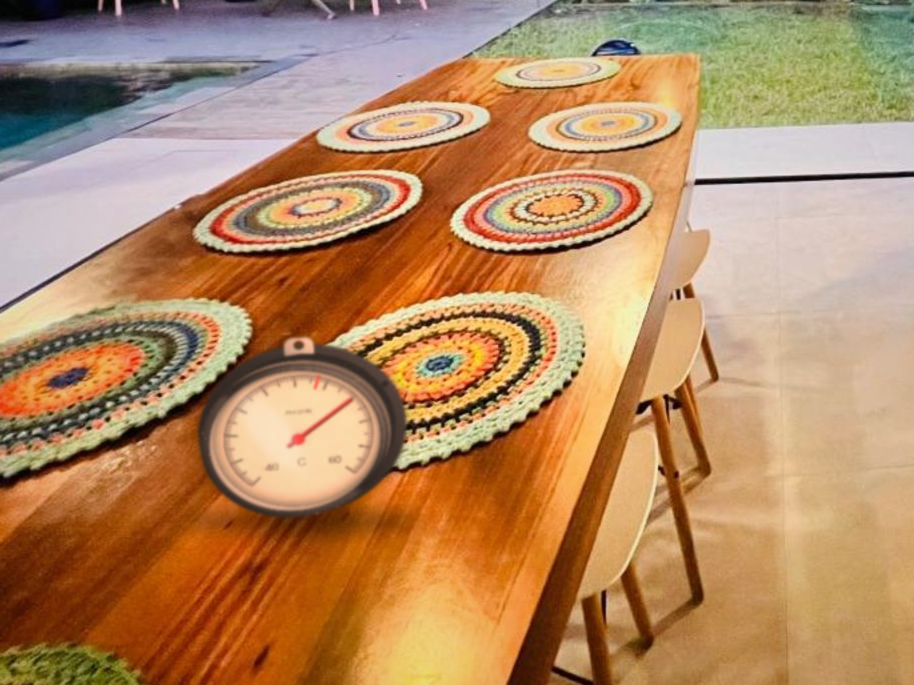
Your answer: 30 °C
